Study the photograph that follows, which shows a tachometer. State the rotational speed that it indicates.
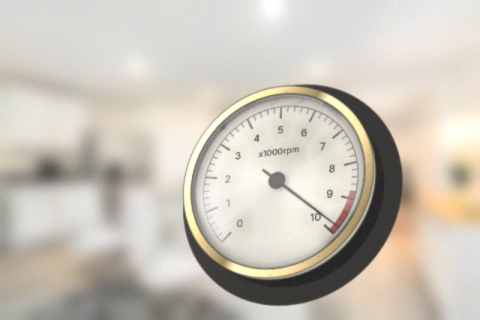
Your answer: 9800 rpm
